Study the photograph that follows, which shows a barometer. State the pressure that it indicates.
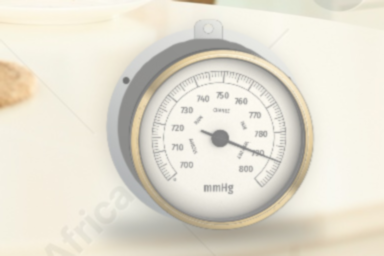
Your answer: 790 mmHg
